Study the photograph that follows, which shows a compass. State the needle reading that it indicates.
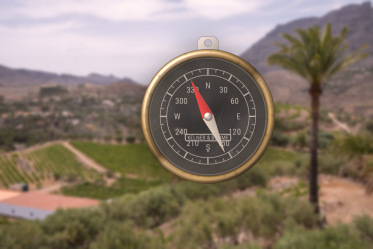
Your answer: 335 °
